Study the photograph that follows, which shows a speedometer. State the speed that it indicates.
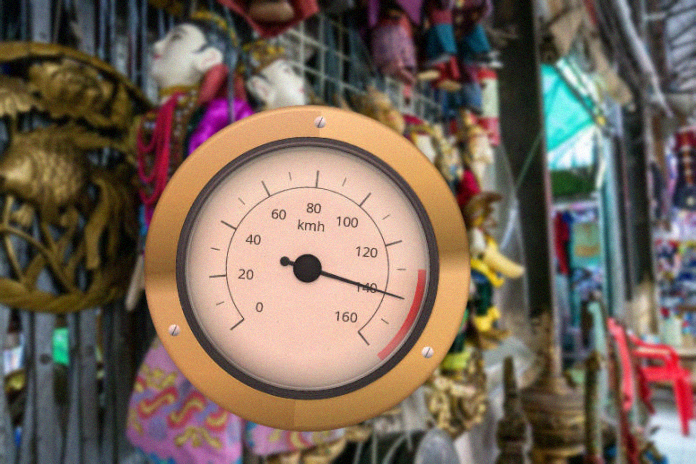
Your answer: 140 km/h
